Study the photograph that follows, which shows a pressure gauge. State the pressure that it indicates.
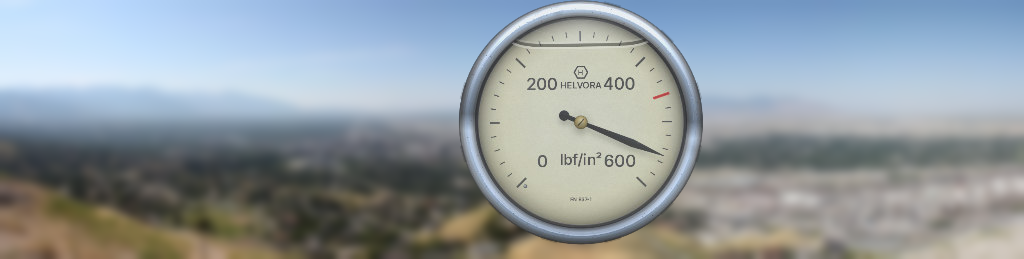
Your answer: 550 psi
